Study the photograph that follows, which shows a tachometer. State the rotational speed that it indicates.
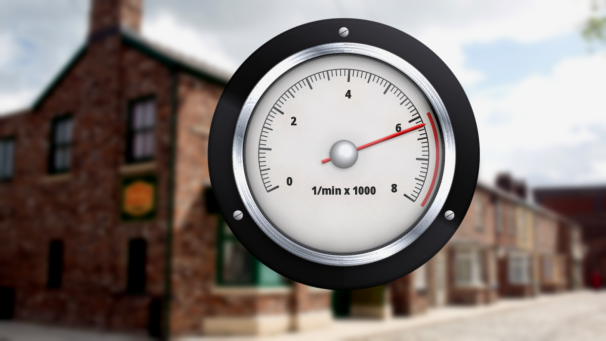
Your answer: 6200 rpm
